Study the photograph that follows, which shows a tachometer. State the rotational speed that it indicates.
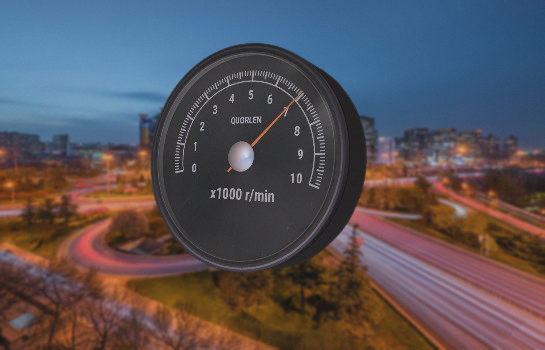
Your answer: 7000 rpm
